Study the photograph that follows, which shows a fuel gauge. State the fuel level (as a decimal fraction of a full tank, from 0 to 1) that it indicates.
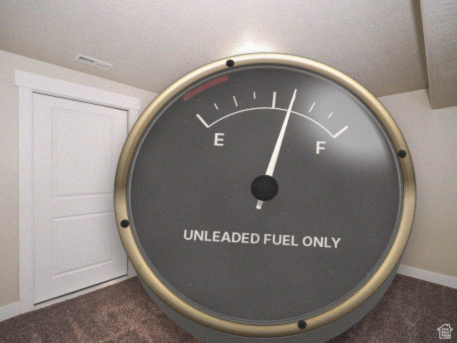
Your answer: 0.625
